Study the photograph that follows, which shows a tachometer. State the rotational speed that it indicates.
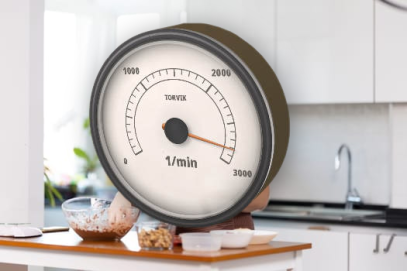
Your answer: 2800 rpm
